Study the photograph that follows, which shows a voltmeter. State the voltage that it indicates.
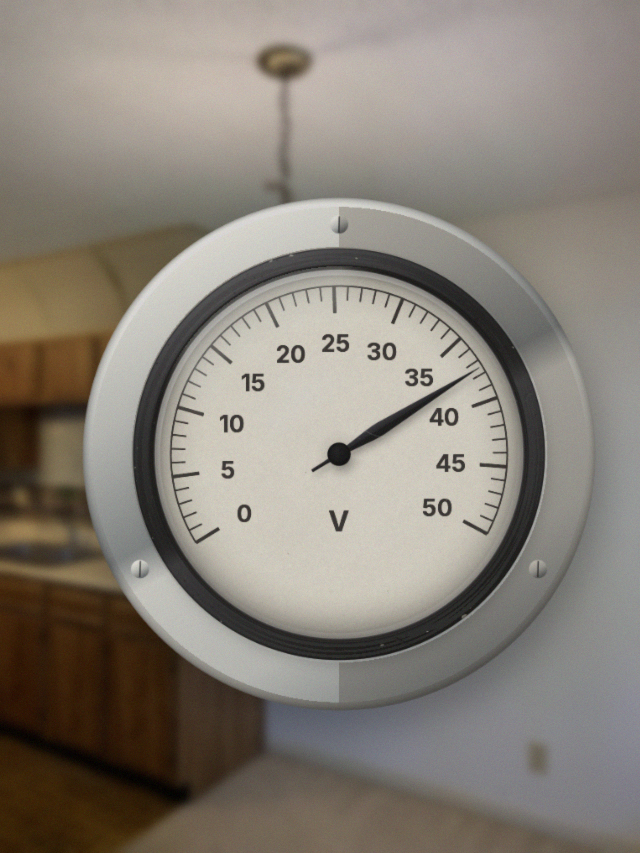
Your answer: 37.5 V
